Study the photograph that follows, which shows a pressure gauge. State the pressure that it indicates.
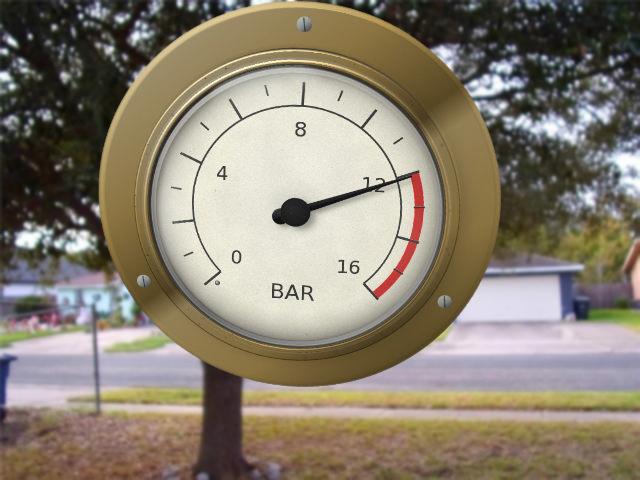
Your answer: 12 bar
